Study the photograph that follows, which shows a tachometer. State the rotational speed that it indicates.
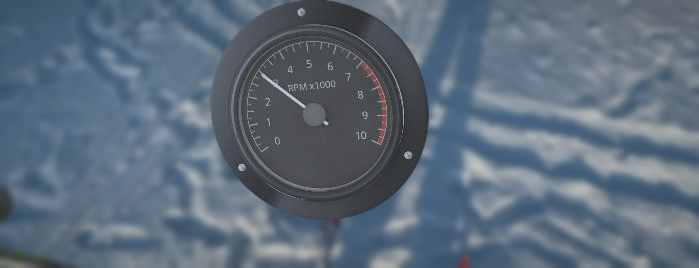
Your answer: 3000 rpm
